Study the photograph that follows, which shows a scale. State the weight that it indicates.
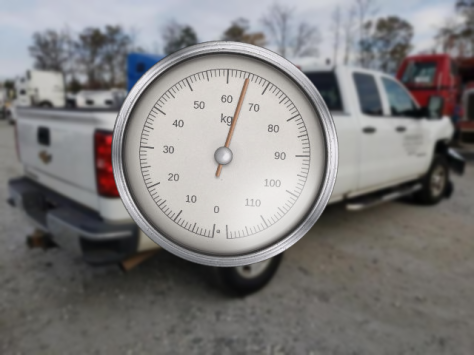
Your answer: 65 kg
